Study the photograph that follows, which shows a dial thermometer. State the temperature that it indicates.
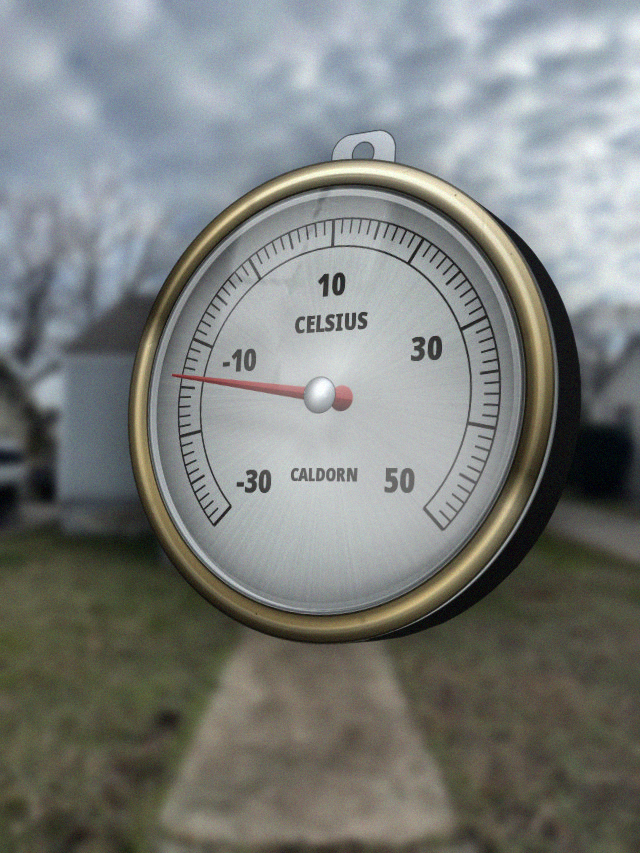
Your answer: -14 °C
